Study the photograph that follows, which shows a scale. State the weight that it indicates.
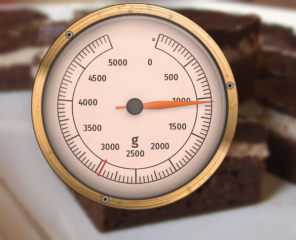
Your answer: 1050 g
